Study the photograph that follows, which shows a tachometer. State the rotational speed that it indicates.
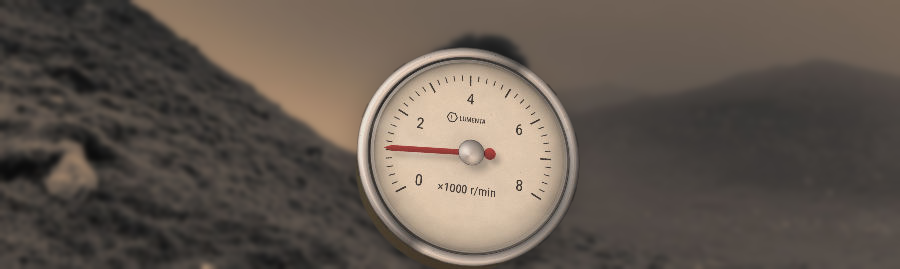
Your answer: 1000 rpm
